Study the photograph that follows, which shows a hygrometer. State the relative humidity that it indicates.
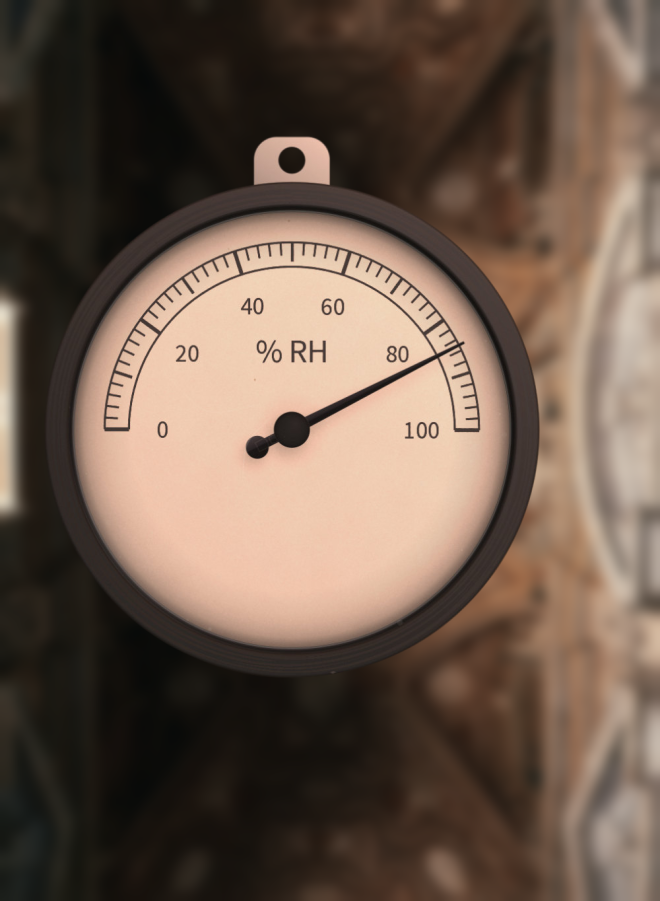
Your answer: 85 %
